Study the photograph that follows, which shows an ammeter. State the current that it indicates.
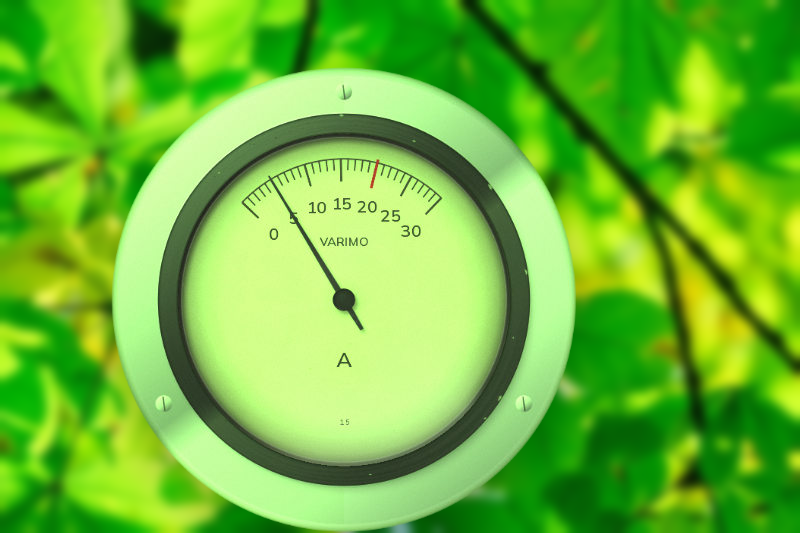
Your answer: 5 A
